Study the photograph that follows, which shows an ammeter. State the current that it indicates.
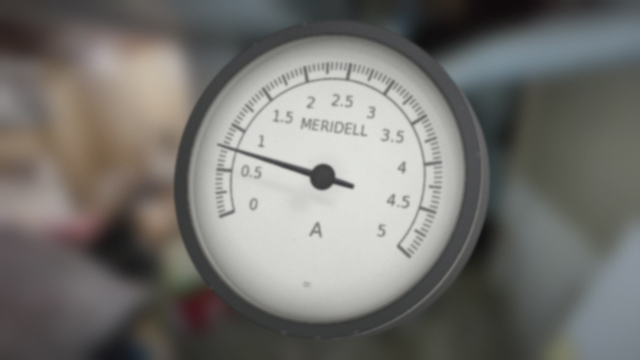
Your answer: 0.75 A
